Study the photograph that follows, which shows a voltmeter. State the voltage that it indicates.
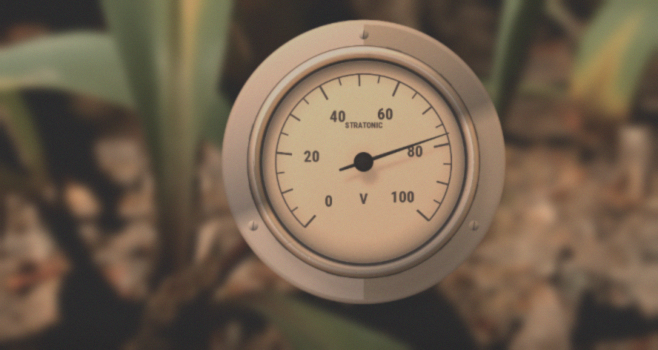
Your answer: 77.5 V
